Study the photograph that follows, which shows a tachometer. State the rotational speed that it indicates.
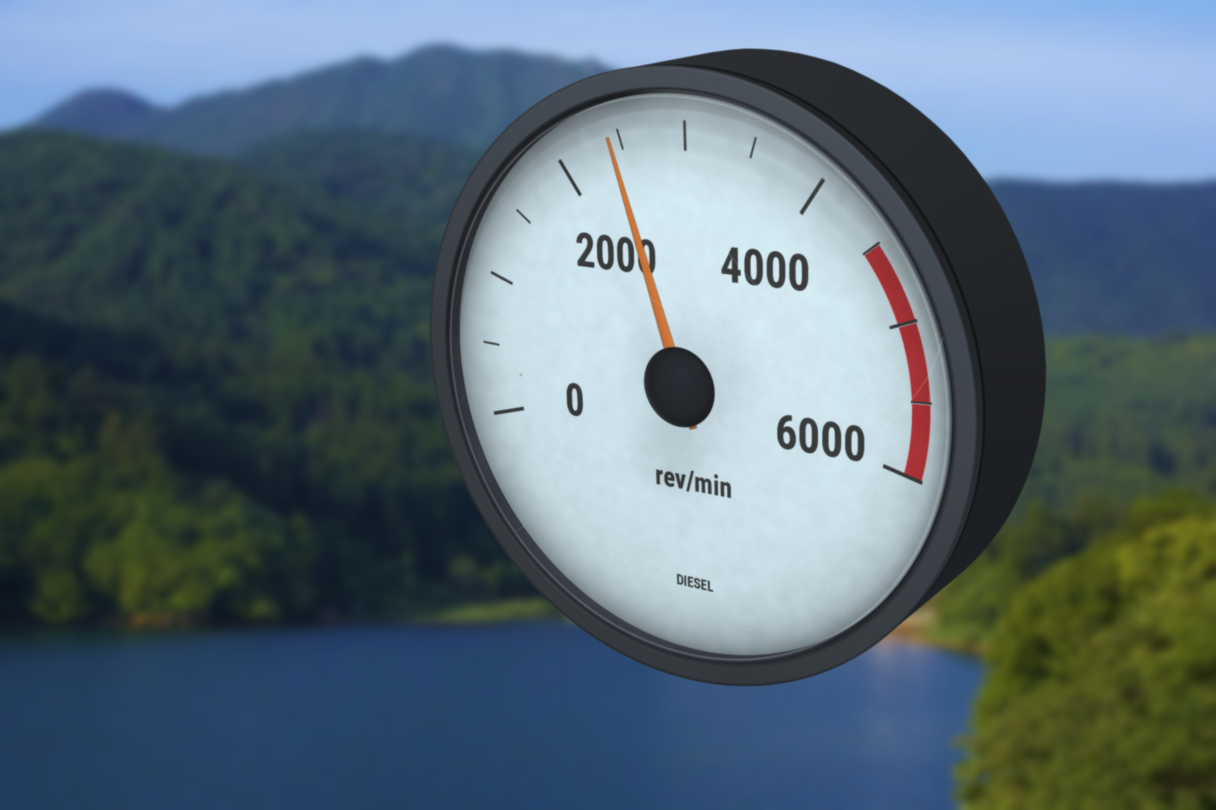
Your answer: 2500 rpm
